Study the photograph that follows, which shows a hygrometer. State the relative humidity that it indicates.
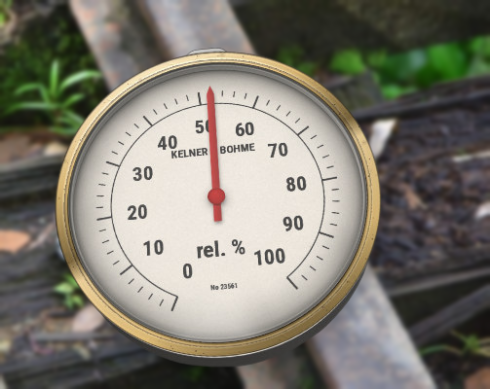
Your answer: 52 %
